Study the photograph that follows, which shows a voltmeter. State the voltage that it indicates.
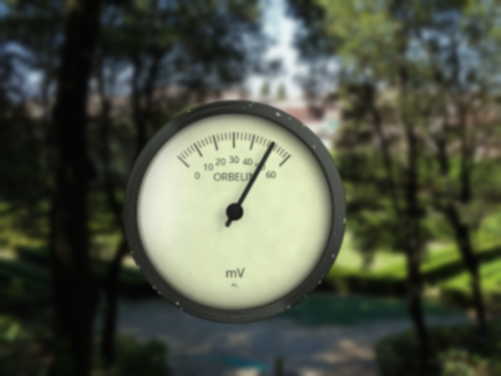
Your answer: 50 mV
